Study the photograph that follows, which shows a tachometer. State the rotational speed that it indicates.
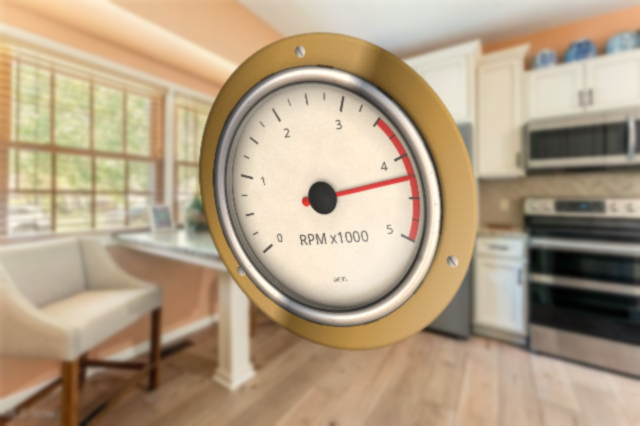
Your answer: 4250 rpm
